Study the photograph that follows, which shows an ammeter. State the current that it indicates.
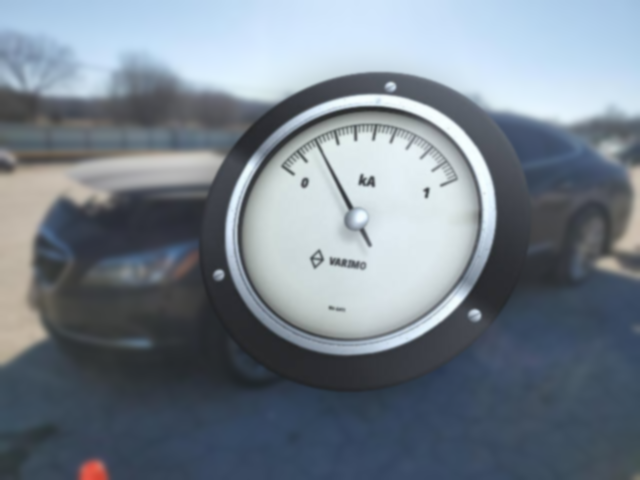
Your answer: 0.2 kA
